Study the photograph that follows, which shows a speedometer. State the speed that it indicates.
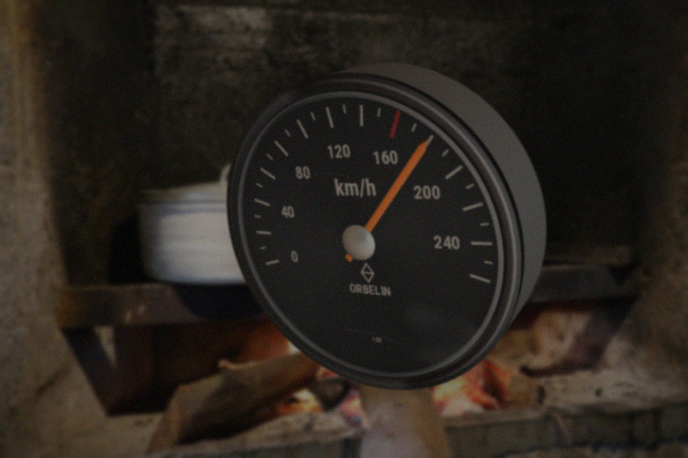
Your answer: 180 km/h
